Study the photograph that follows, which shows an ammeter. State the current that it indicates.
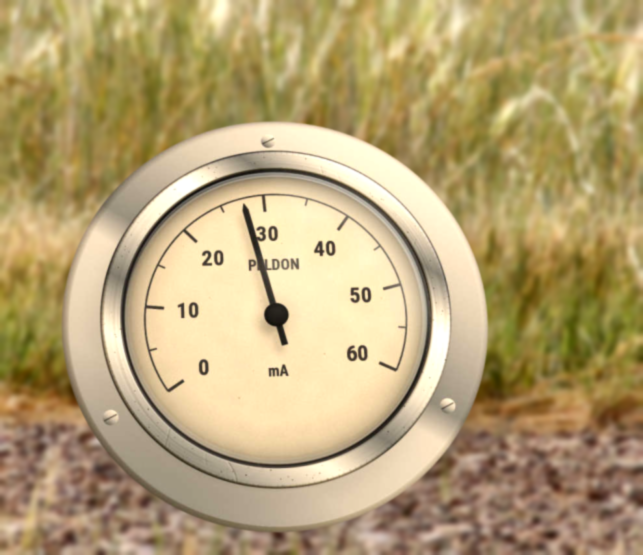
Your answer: 27.5 mA
